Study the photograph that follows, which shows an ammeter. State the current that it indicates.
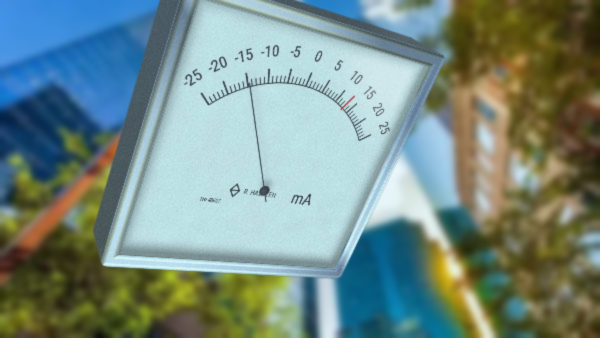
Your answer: -15 mA
